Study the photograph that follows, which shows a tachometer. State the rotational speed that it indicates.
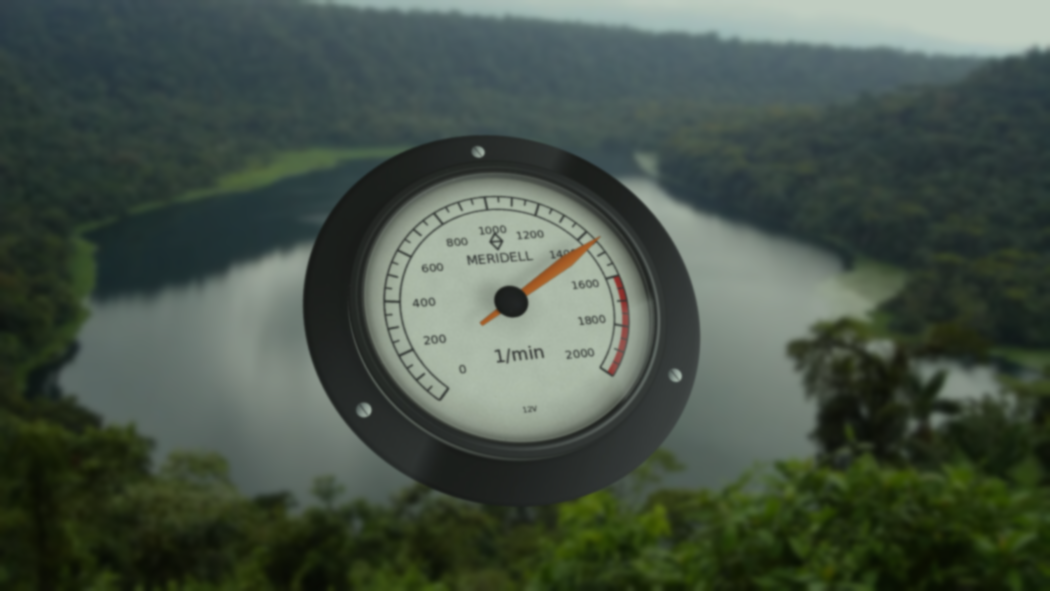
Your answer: 1450 rpm
